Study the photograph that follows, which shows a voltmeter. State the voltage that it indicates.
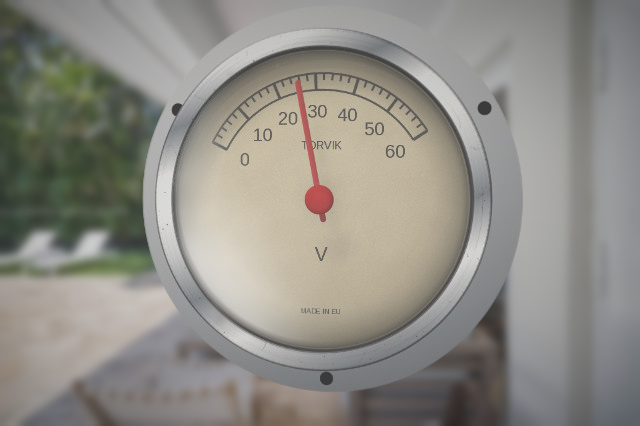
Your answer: 26 V
